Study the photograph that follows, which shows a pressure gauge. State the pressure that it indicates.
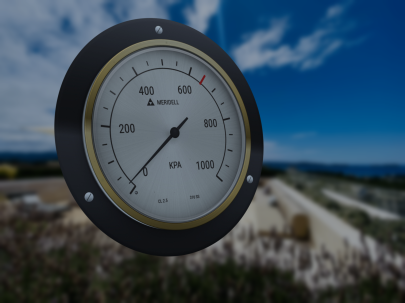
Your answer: 25 kPa
